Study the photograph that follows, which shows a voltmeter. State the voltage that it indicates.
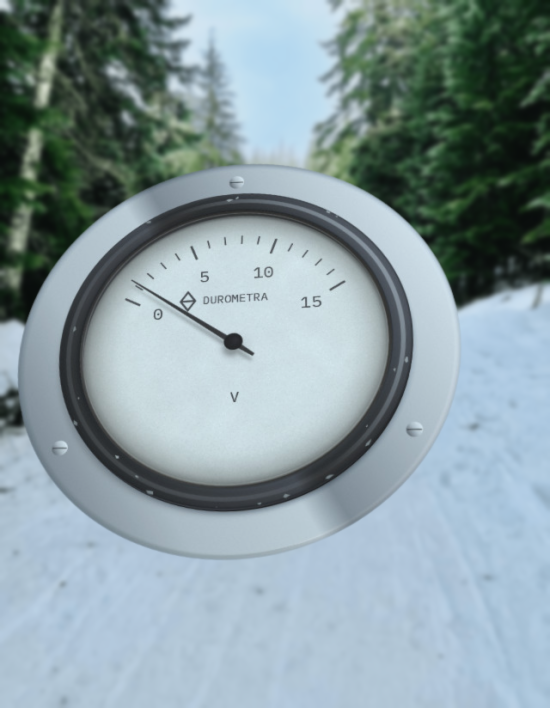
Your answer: 1 V
